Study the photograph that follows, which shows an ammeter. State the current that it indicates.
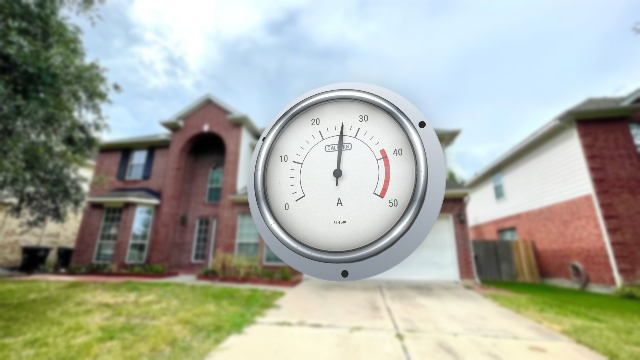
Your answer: 26 A
